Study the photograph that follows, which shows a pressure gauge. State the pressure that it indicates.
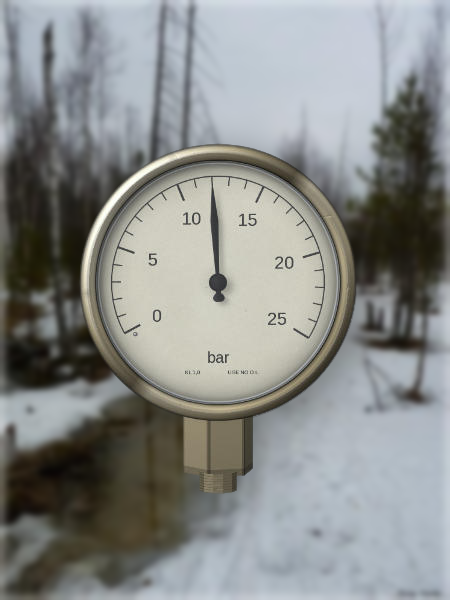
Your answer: 12 bar
